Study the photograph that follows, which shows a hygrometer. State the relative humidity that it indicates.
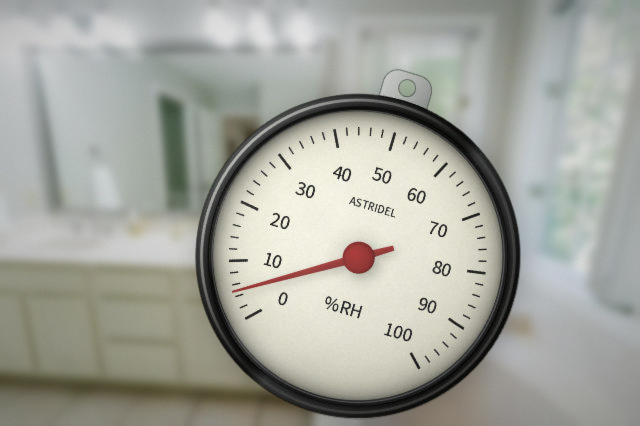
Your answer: 5 %
